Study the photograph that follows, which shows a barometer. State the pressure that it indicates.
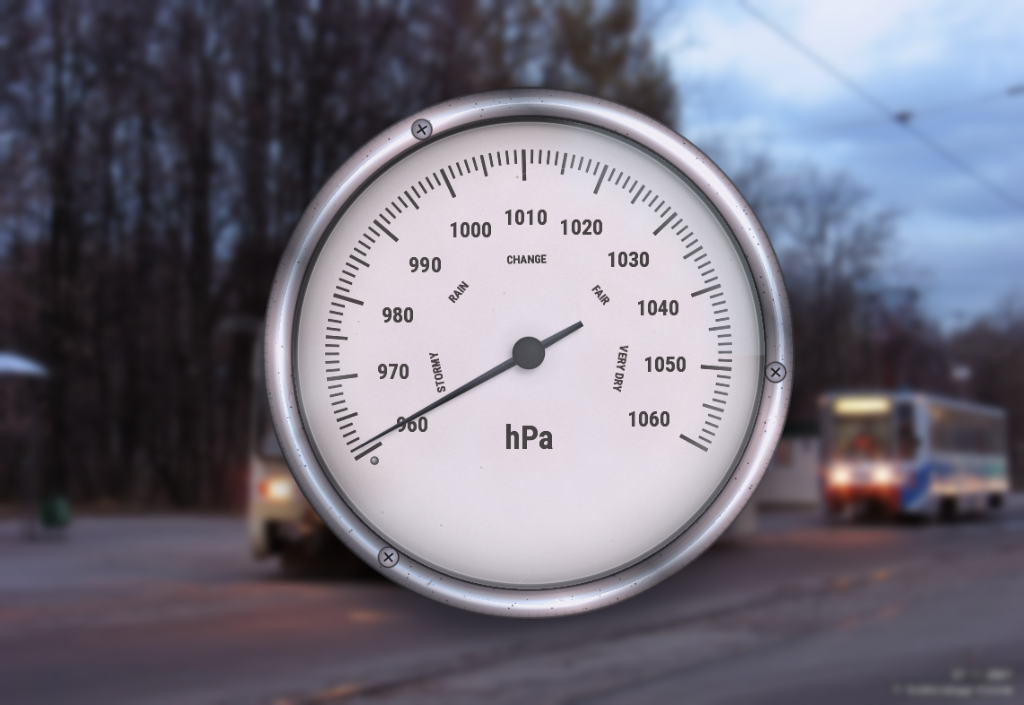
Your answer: 961 hPa
